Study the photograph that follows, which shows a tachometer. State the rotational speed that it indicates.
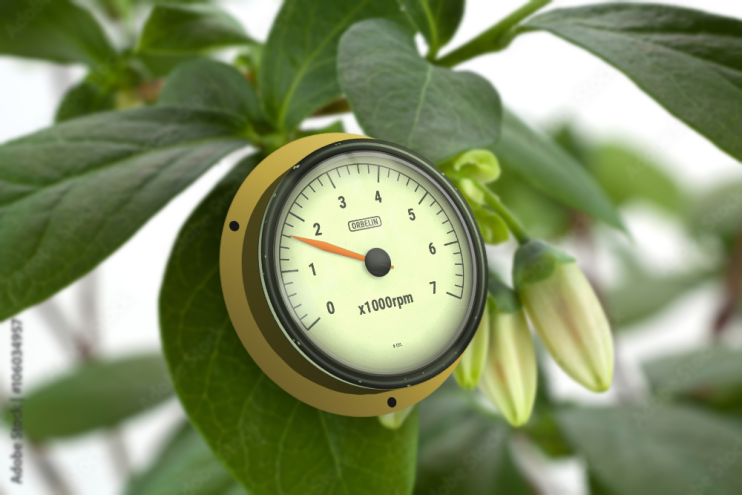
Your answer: 1600 rpm
